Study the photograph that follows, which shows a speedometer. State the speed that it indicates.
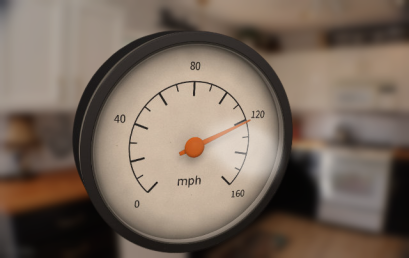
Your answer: 120 mph
